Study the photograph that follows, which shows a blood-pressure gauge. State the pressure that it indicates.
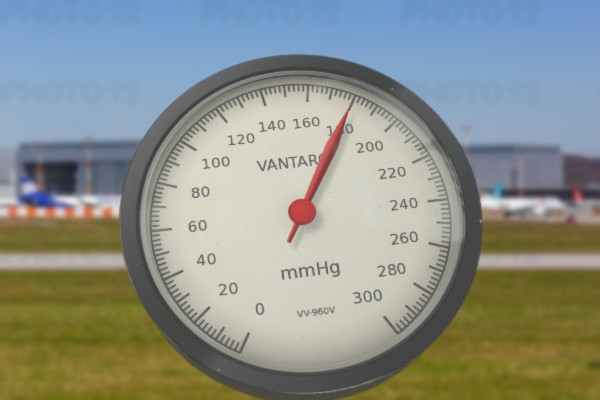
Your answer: 180 mmHg
